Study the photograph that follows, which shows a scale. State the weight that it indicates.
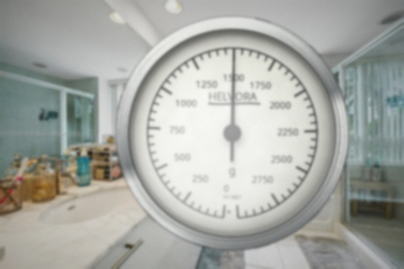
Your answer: 1500 g
